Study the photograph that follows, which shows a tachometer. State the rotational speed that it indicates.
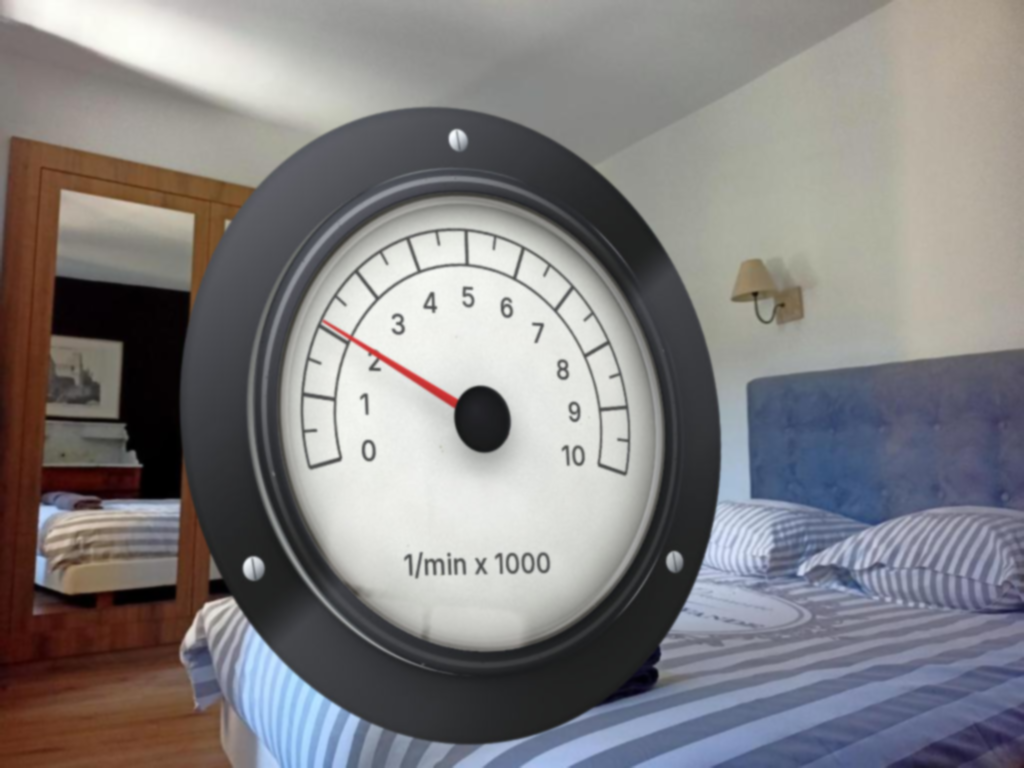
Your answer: 2000 rpm
